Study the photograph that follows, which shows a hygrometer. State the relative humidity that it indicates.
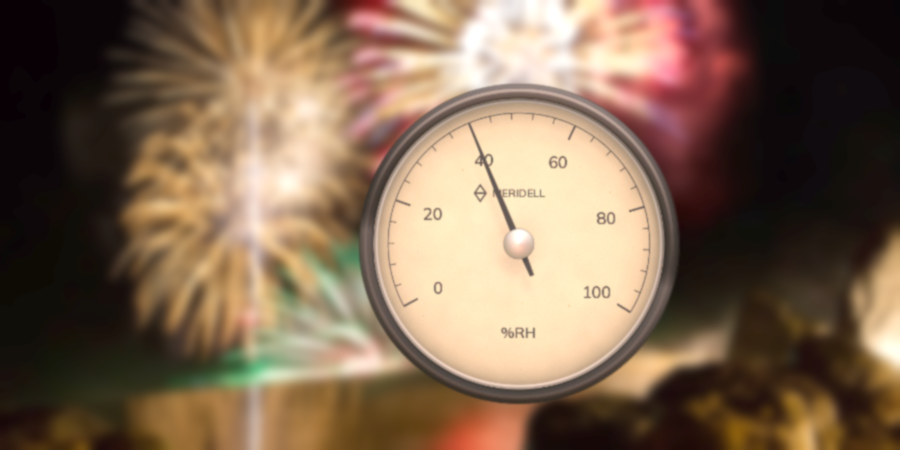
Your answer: 40 %
